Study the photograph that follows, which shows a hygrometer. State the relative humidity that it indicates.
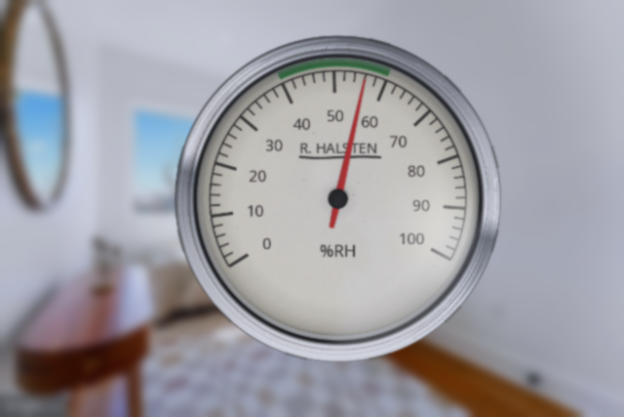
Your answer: 56 %
